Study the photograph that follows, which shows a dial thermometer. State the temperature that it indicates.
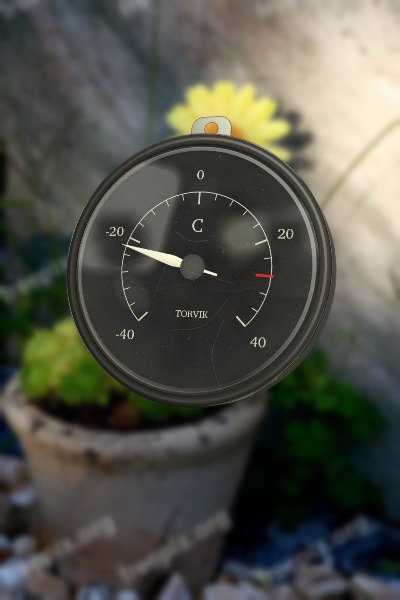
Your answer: -22 °C
